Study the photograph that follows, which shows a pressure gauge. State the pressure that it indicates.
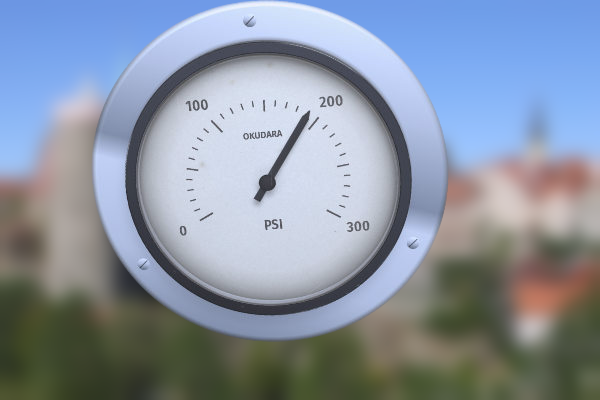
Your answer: 190 psi
